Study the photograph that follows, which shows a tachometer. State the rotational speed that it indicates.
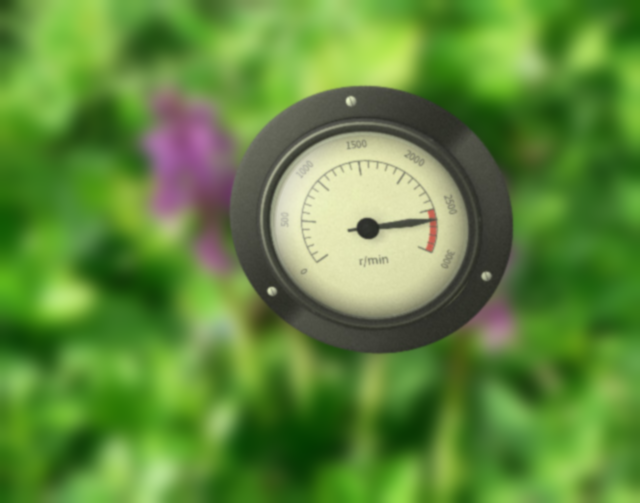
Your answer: 2600 rpm
